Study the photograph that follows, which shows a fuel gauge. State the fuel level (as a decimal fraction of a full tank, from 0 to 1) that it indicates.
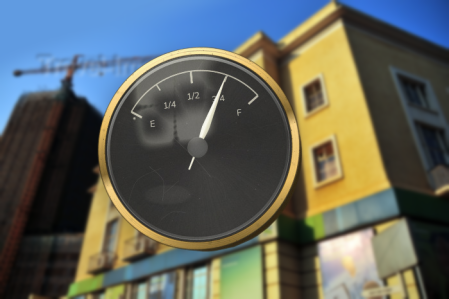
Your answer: 0.75
